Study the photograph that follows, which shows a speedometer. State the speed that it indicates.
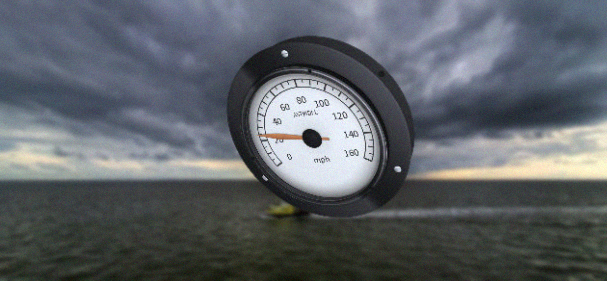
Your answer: 25 mph
